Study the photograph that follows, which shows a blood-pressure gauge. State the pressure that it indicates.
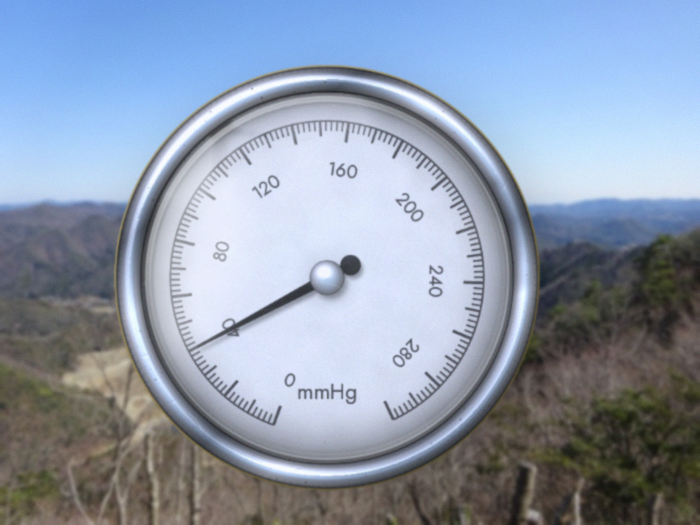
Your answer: 40 mmHg
